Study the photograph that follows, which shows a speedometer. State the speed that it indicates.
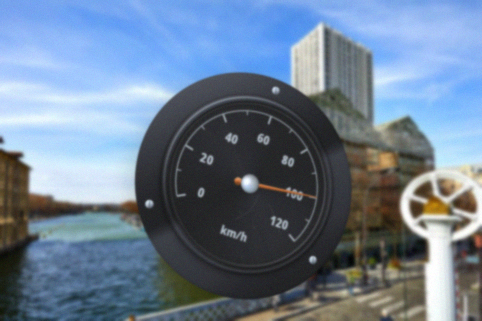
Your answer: 100 km/h
